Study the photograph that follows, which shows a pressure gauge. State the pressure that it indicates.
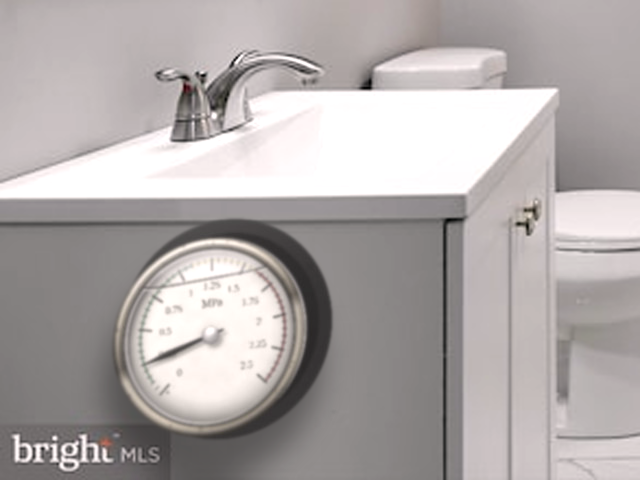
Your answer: 0.25 MPa
